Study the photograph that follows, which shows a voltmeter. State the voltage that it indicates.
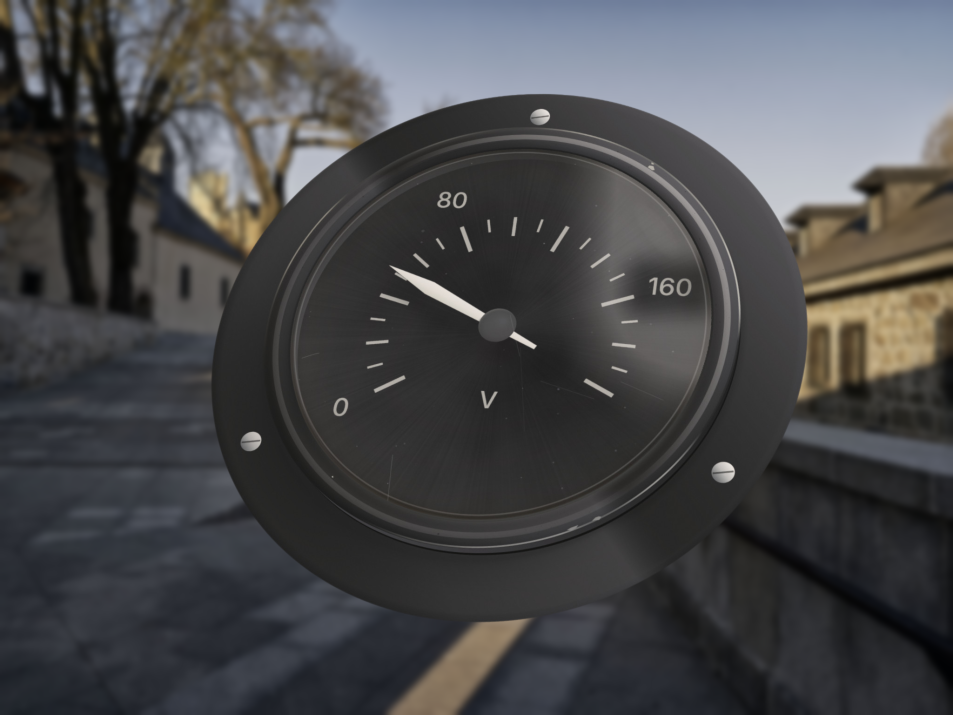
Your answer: 50 V
